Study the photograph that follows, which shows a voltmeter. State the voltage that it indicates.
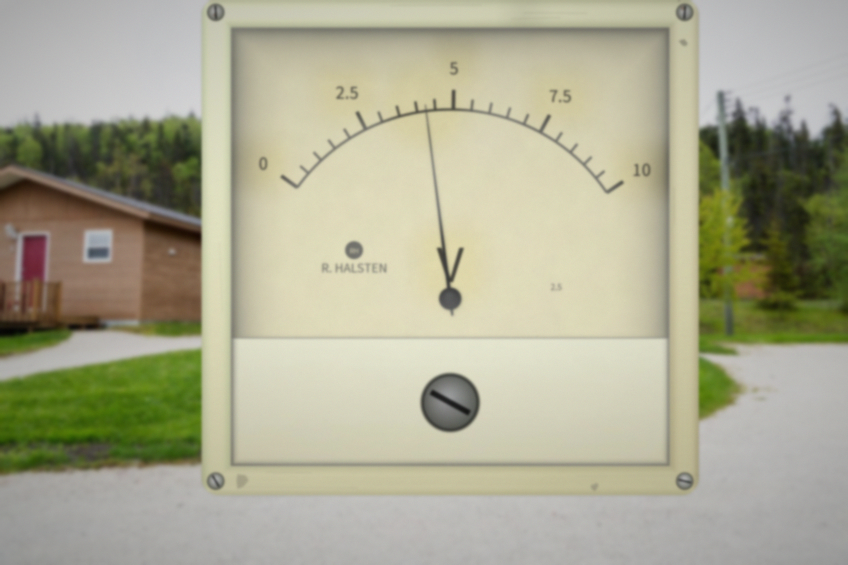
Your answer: 4.25 V
